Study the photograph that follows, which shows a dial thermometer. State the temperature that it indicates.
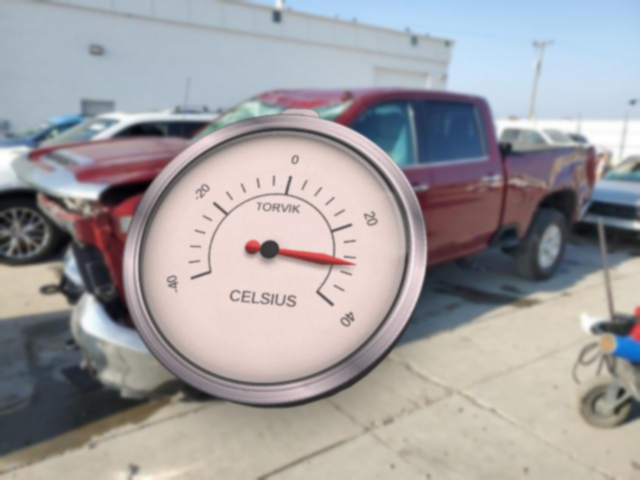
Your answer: 30 °C
